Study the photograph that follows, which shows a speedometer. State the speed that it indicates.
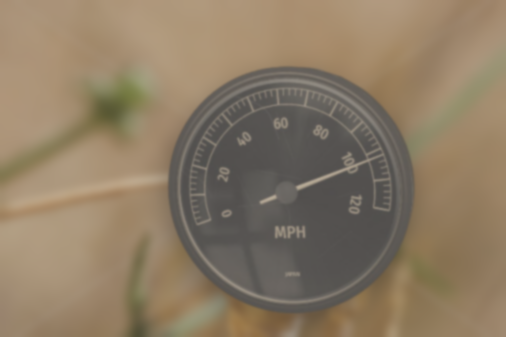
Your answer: 102 mph
